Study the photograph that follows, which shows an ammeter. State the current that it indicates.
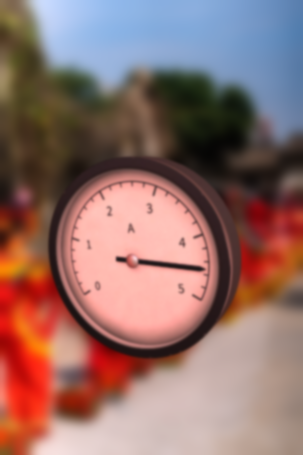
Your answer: 4.5 A
